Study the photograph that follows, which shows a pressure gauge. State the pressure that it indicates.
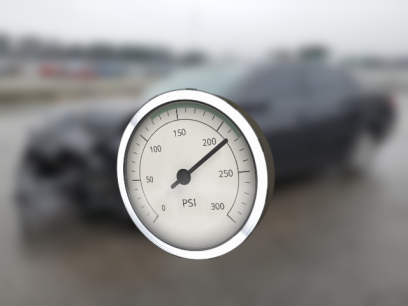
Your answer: 215 psi
